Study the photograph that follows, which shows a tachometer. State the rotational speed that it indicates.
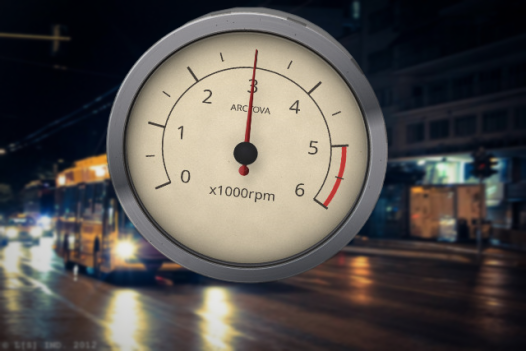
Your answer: 3000 rpm
